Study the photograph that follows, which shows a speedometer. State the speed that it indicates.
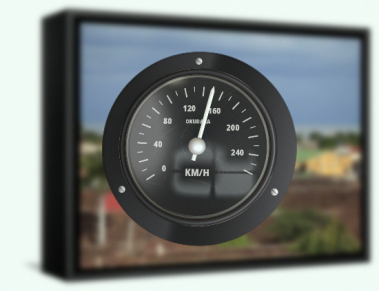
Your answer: 150 km/h
